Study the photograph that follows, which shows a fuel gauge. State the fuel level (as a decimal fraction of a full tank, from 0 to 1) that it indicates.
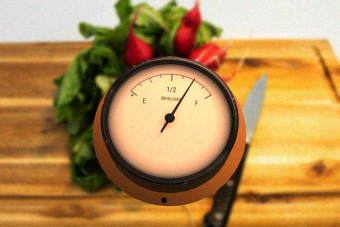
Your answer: 0.75
